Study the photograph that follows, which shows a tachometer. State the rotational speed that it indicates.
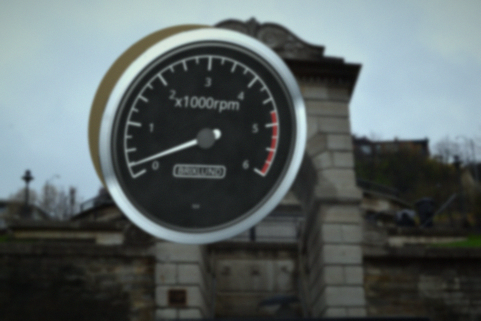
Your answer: 250 rpm
